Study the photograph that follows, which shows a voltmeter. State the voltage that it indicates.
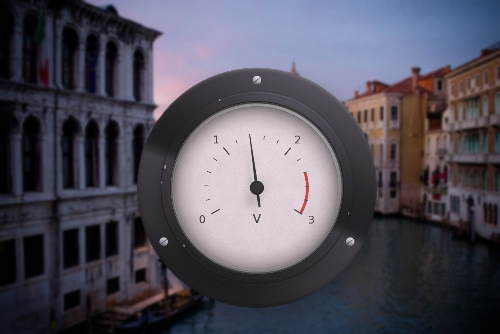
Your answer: 1.4 V
